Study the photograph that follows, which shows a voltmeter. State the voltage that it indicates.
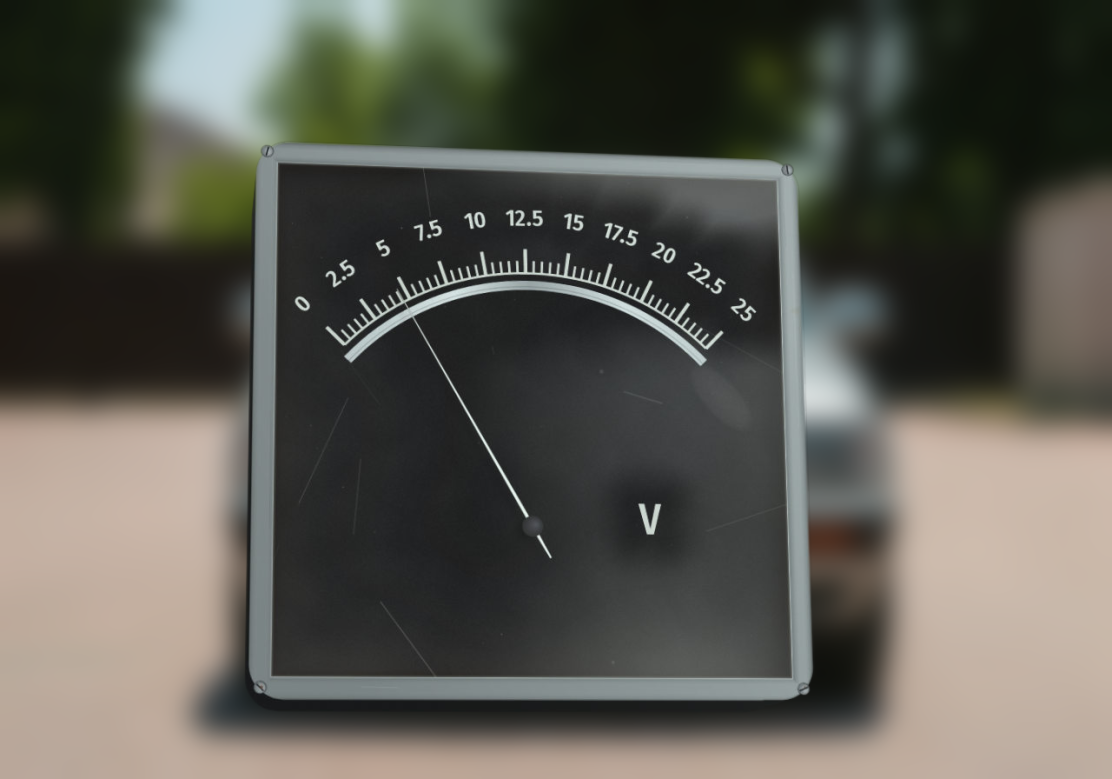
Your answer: 4.5 V
